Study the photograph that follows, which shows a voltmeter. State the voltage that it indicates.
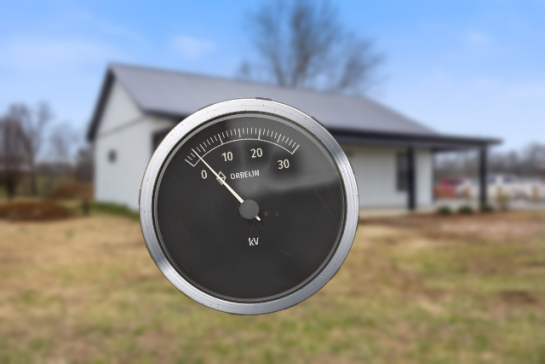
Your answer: 3 kV
